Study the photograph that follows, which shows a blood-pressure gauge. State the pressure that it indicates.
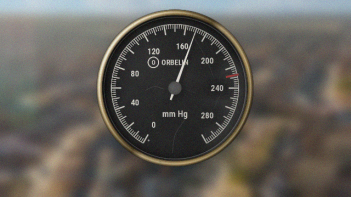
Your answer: 170 mmHg
